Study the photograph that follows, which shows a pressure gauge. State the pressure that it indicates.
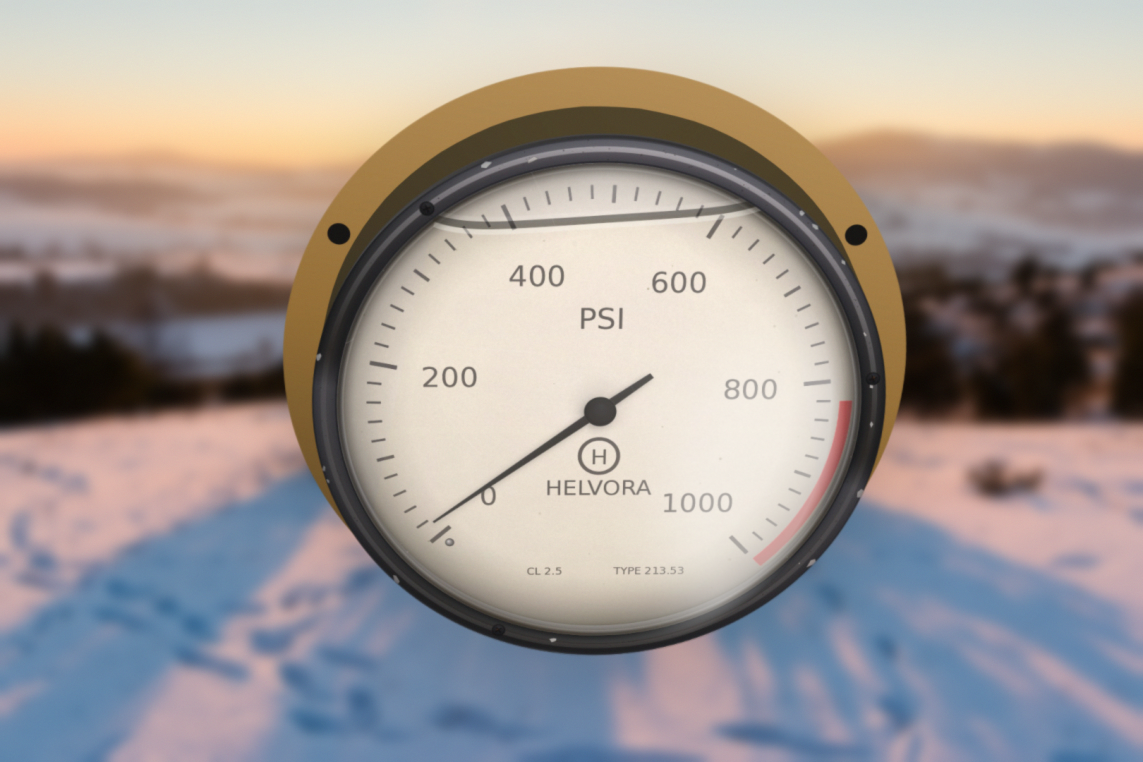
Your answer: 20 psi
